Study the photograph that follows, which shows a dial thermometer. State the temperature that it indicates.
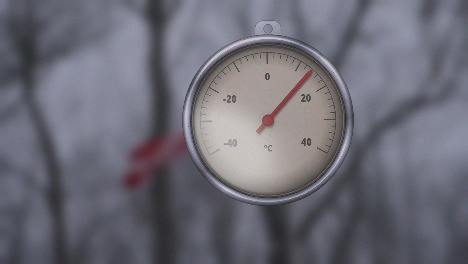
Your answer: 14 °C
